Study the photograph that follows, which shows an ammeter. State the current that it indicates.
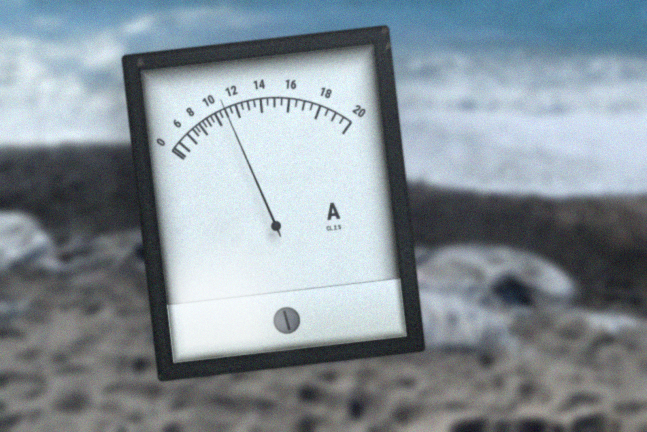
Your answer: 11 A
